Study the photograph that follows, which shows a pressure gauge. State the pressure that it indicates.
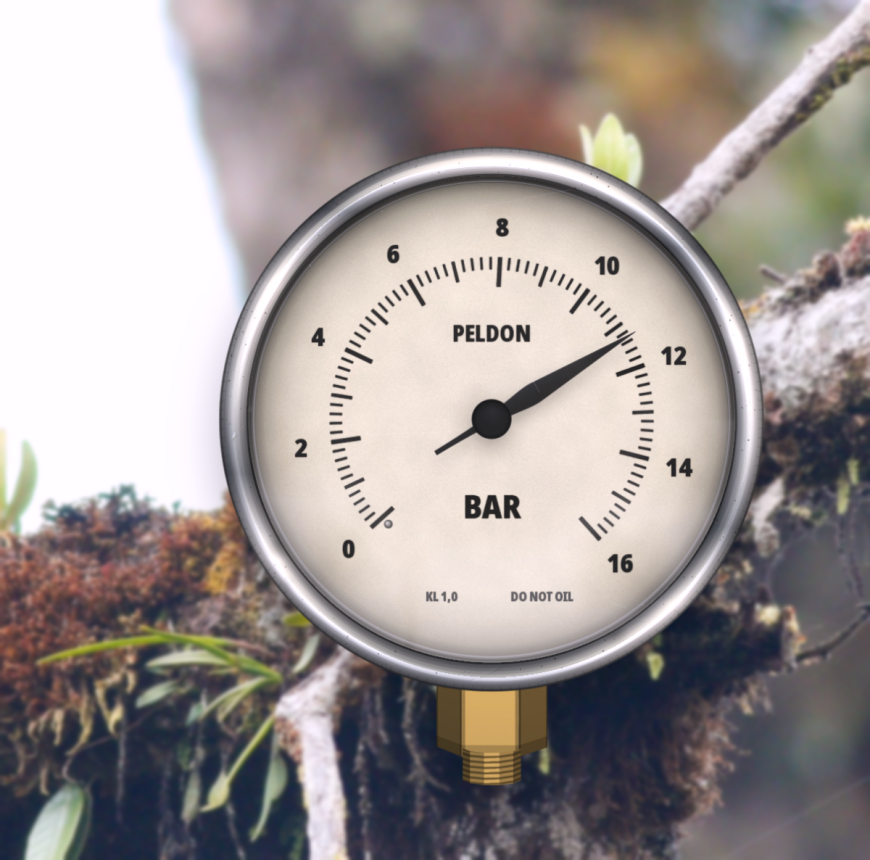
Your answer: 11.3 bar
